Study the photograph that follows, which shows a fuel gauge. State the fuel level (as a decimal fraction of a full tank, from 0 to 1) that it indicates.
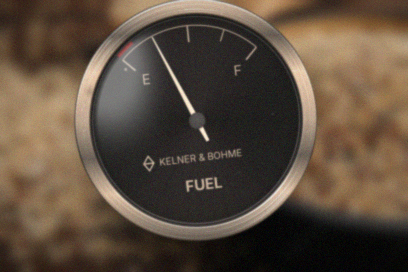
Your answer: 0.25
